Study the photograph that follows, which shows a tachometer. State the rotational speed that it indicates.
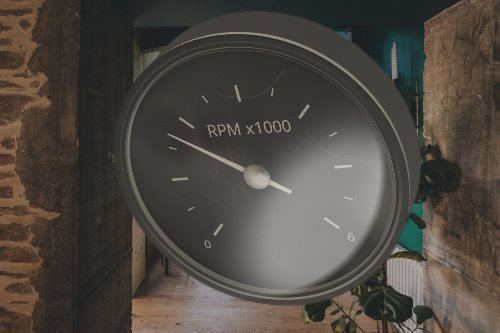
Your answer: 1750 rpm
